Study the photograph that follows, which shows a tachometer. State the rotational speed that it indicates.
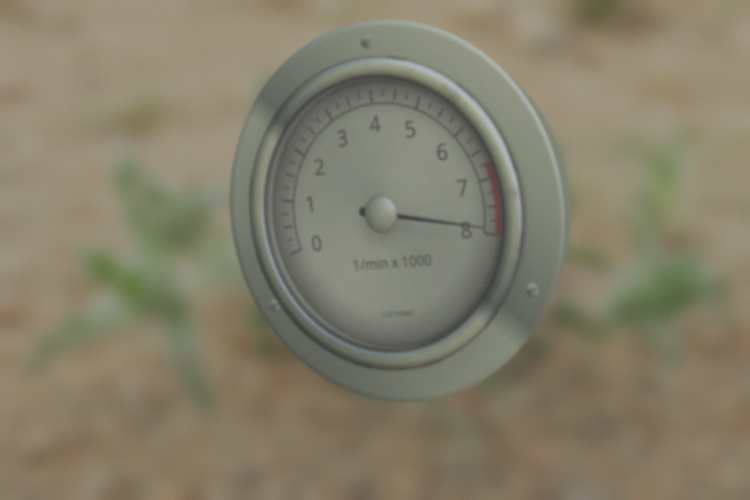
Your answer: 7875 rpm
